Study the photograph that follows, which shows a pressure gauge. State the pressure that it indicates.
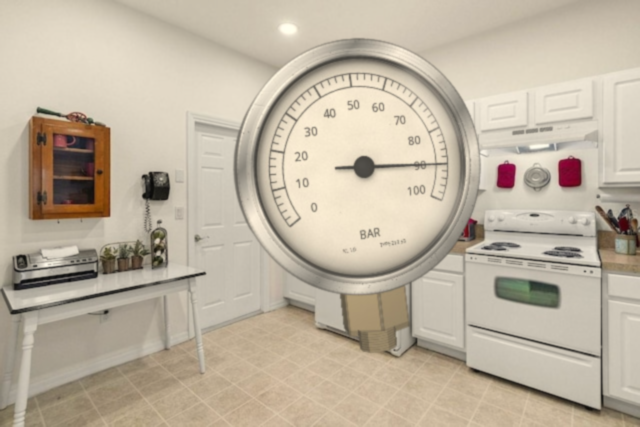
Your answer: 90 bar
